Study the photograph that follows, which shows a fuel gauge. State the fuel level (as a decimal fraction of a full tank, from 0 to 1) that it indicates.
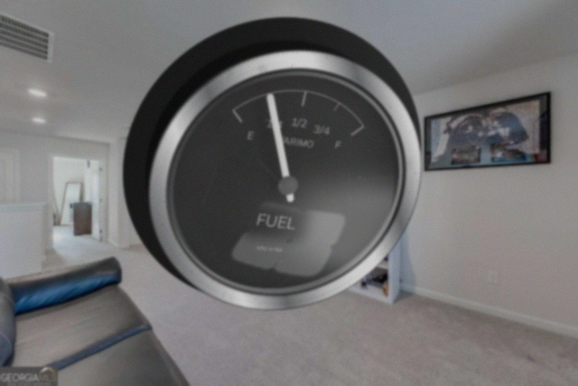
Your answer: 0.25
